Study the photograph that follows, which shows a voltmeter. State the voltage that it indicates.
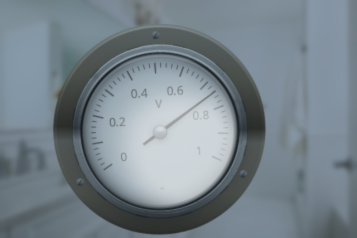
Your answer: 0.74 V
